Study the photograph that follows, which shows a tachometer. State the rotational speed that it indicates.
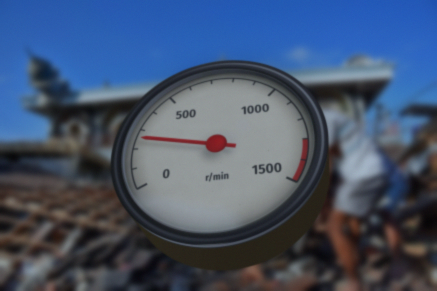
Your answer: 250 rpm
